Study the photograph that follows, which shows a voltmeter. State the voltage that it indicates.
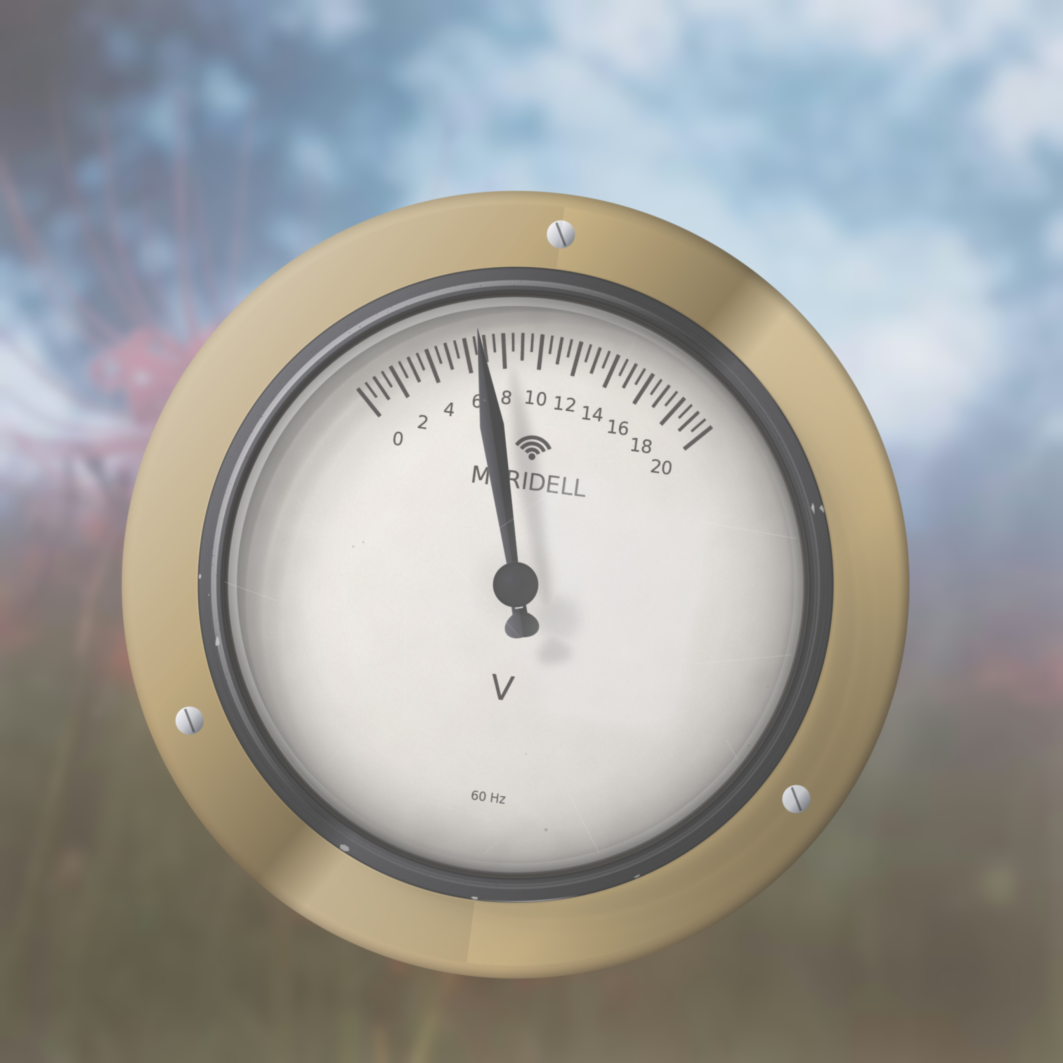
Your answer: 6.75 V
